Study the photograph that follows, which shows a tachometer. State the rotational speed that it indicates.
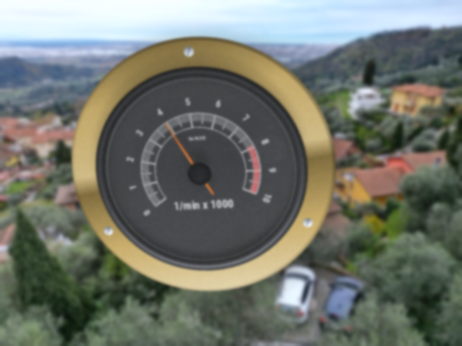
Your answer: 4000 rpm
